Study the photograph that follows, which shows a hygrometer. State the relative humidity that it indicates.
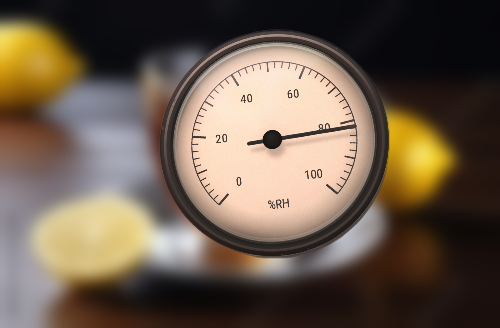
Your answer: 82 %
